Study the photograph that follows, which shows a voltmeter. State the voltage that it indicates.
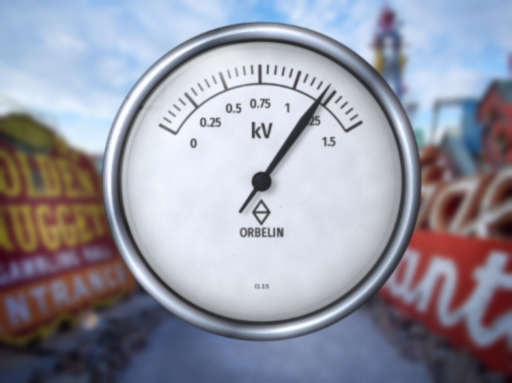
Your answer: 1.2 kV
